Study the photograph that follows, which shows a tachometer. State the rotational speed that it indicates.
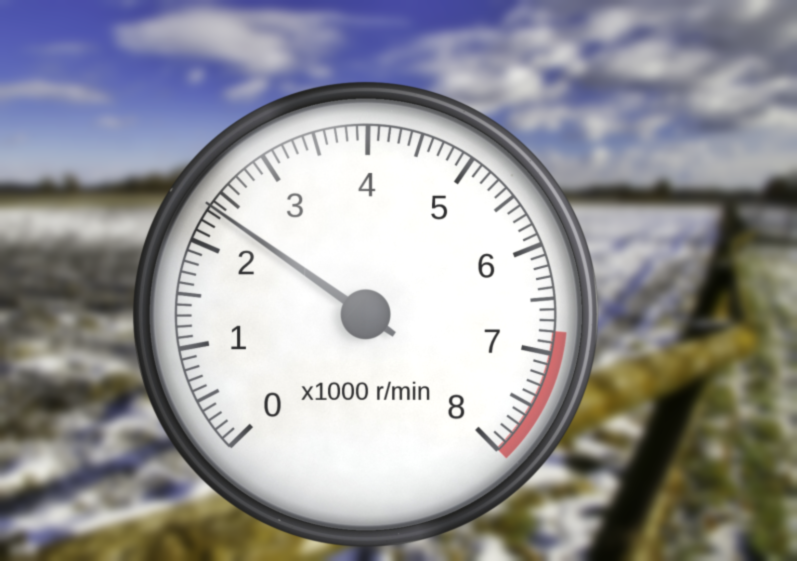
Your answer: 2350 rpm
